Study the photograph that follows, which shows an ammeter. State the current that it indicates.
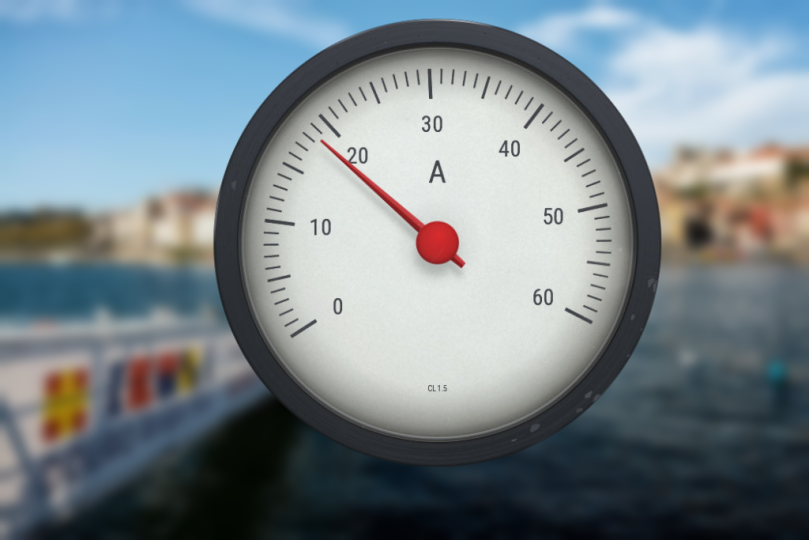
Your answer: 18.5 A
